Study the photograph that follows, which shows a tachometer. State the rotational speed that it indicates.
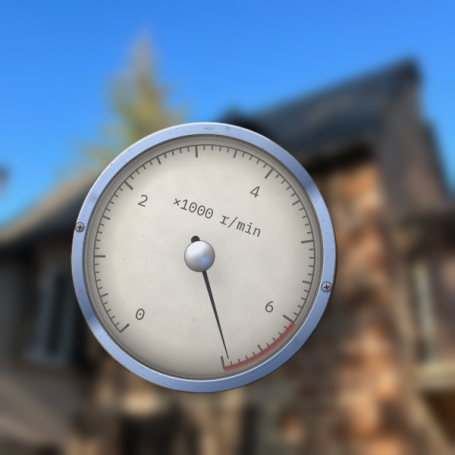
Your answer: 6900 rpm
